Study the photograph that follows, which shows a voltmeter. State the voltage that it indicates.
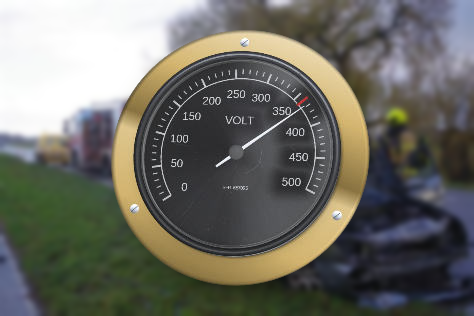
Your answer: 370 V
